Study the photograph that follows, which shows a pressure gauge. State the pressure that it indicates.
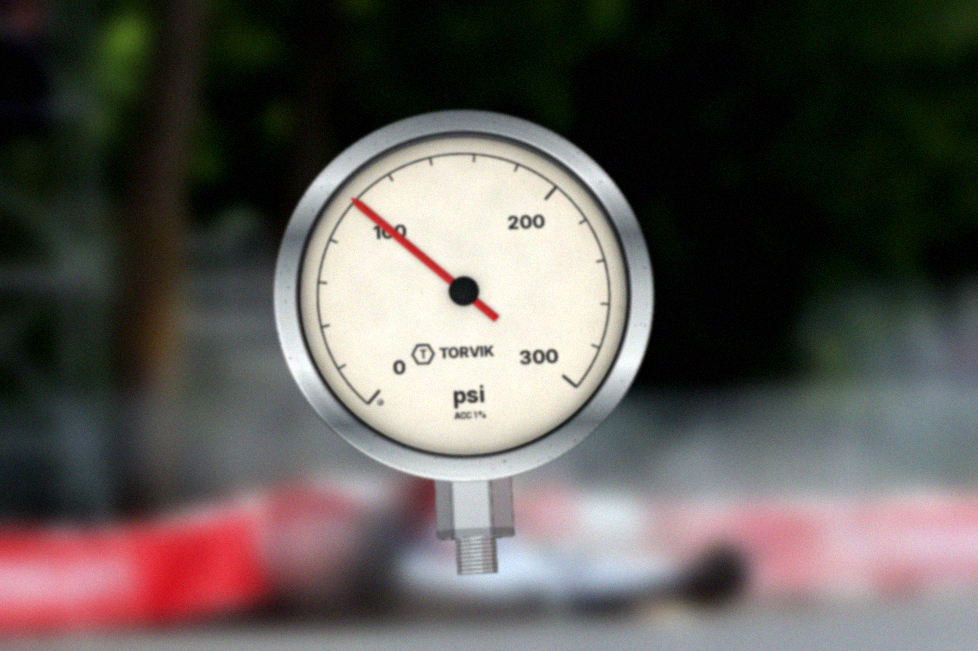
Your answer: 100 psi
